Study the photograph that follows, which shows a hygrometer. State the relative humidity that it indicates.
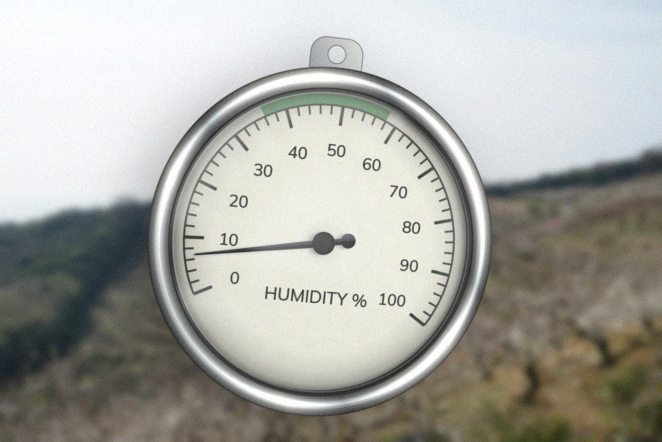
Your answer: 7 %
